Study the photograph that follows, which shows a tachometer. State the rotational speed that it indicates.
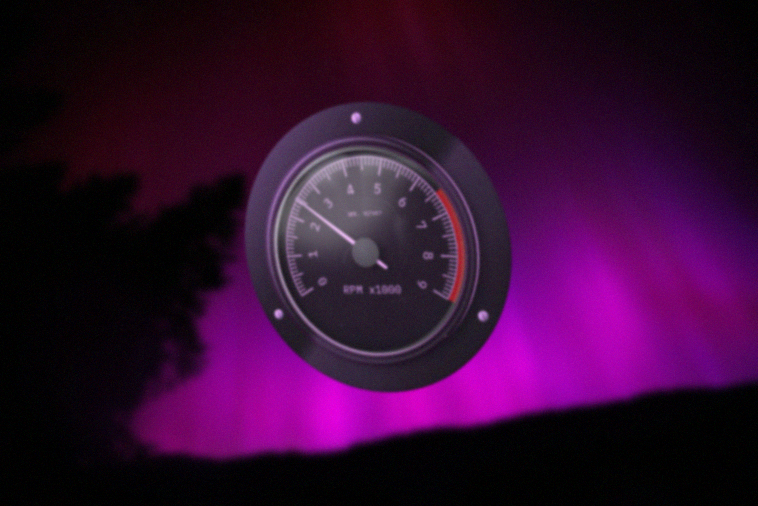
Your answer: 2500 rpm
